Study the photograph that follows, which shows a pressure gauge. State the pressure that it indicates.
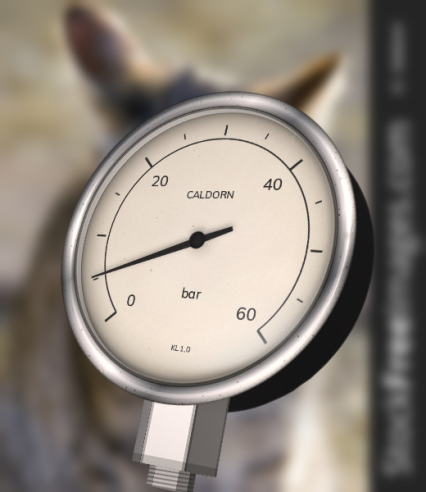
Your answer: 5 bar
